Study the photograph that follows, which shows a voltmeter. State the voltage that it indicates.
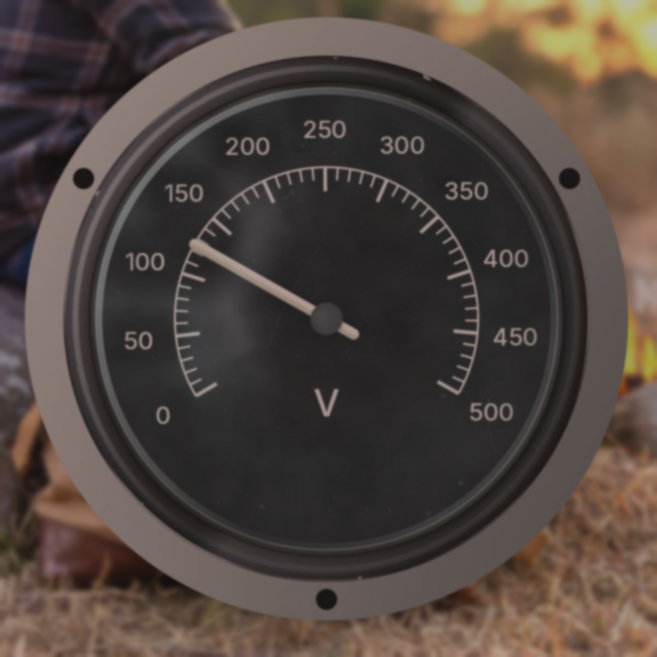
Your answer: 125 V
